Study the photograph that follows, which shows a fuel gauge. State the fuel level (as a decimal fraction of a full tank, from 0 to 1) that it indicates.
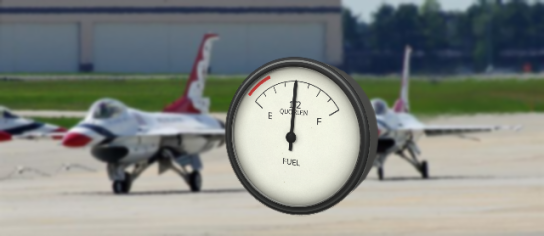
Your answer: 0.5
